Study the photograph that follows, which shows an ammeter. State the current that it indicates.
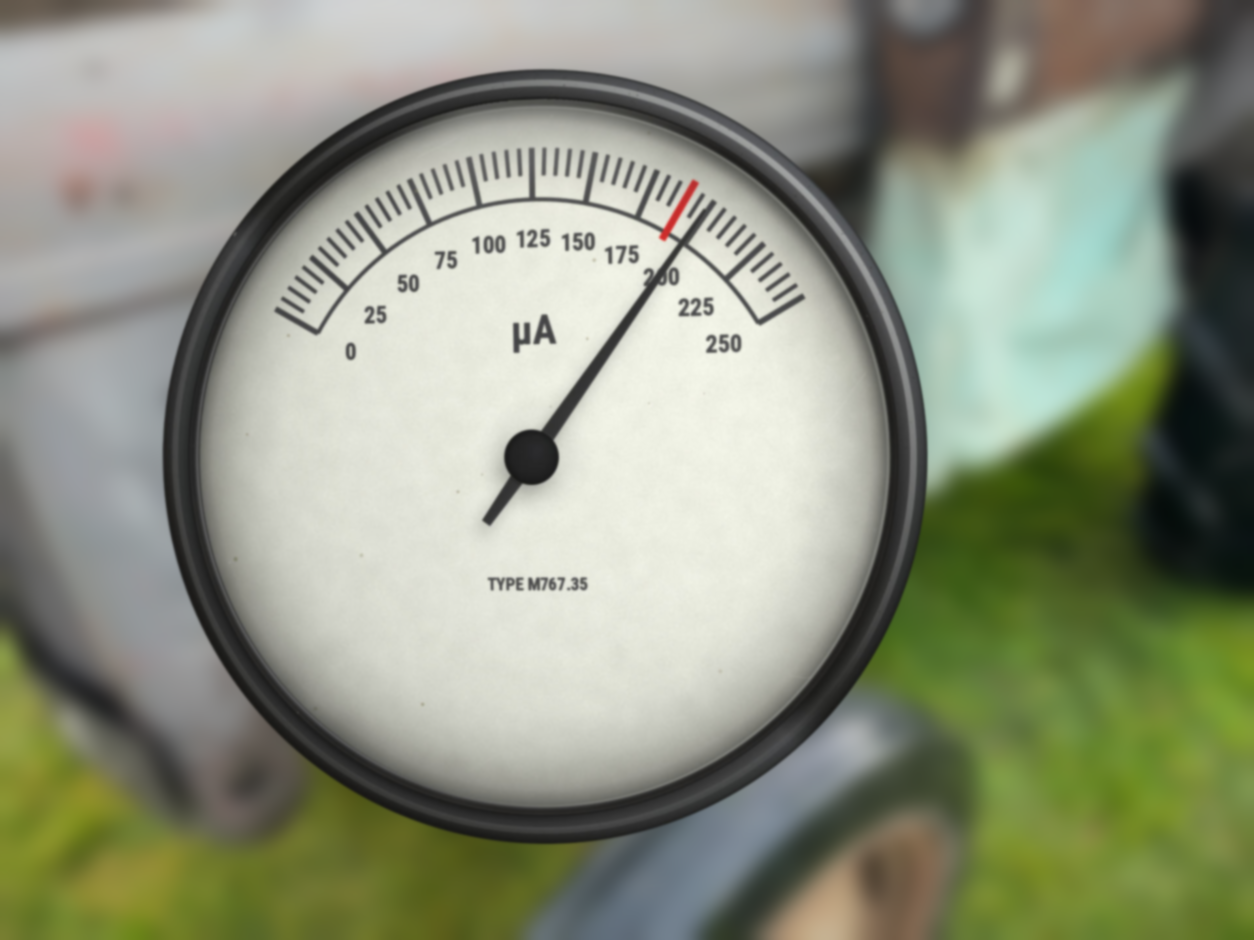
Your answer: 200 µA
